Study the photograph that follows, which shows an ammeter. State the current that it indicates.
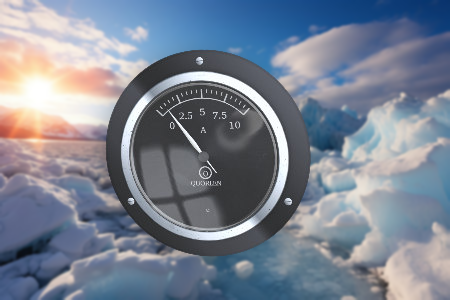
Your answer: 1 A
